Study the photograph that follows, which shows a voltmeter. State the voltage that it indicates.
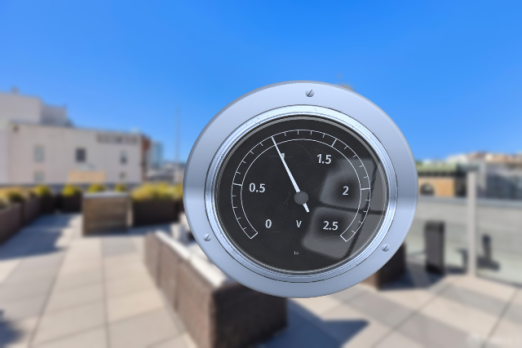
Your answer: 1 V
